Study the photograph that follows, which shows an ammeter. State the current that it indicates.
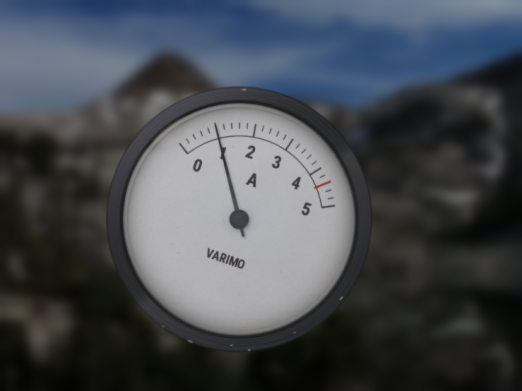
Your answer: 1 A
